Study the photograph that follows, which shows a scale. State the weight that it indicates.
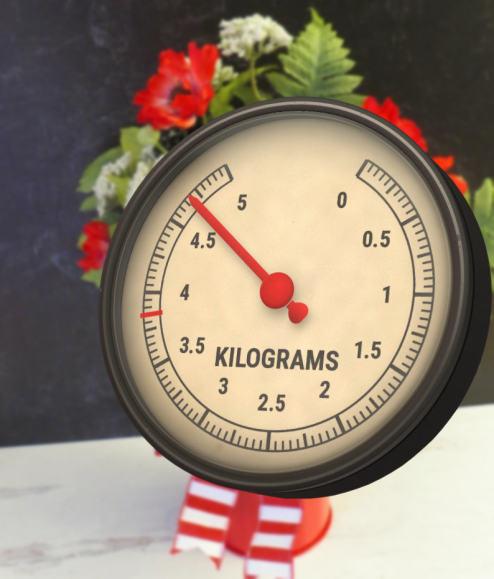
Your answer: 4.7 kg
